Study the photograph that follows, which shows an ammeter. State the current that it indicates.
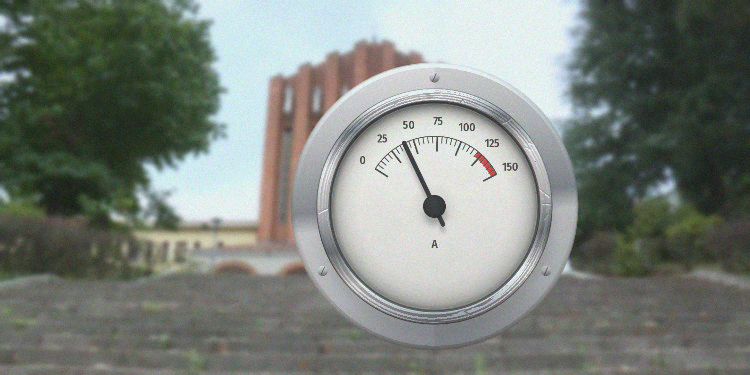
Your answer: 40 A
